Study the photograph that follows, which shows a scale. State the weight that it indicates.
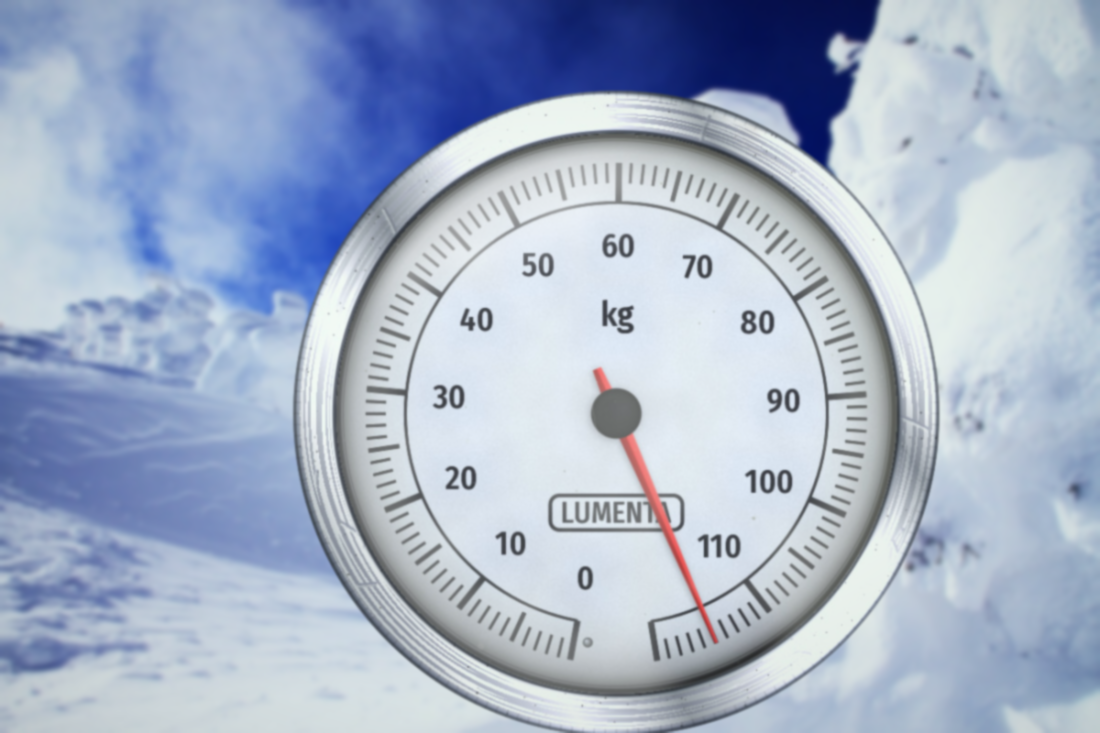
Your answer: 115 kg
